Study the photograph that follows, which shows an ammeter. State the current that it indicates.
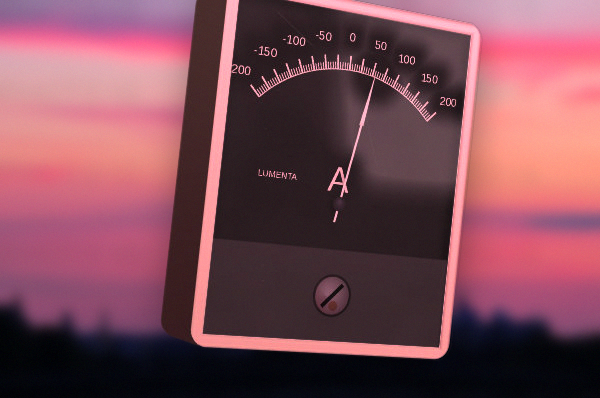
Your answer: 50 A
